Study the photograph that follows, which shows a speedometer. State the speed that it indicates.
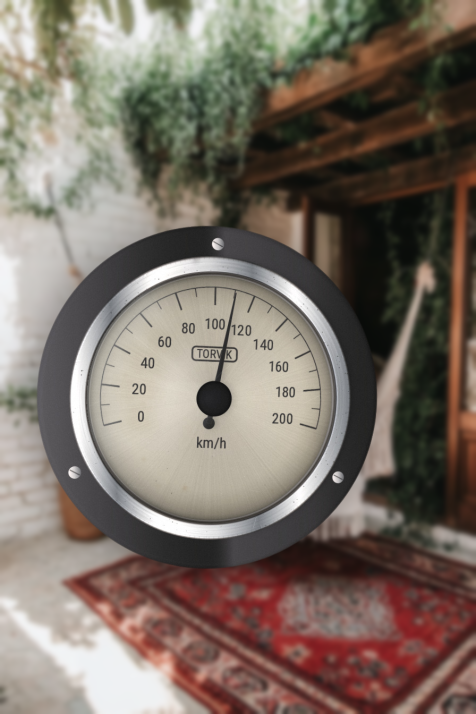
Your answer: 110 km/h
